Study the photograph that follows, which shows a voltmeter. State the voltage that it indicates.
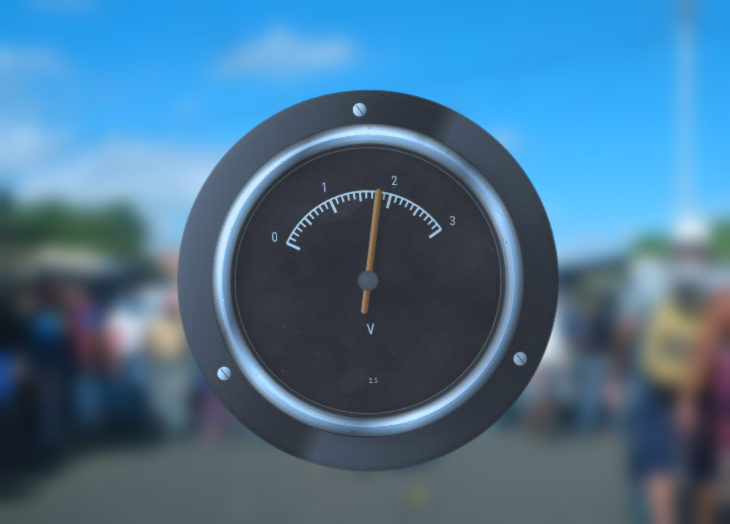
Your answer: 1.8 V
